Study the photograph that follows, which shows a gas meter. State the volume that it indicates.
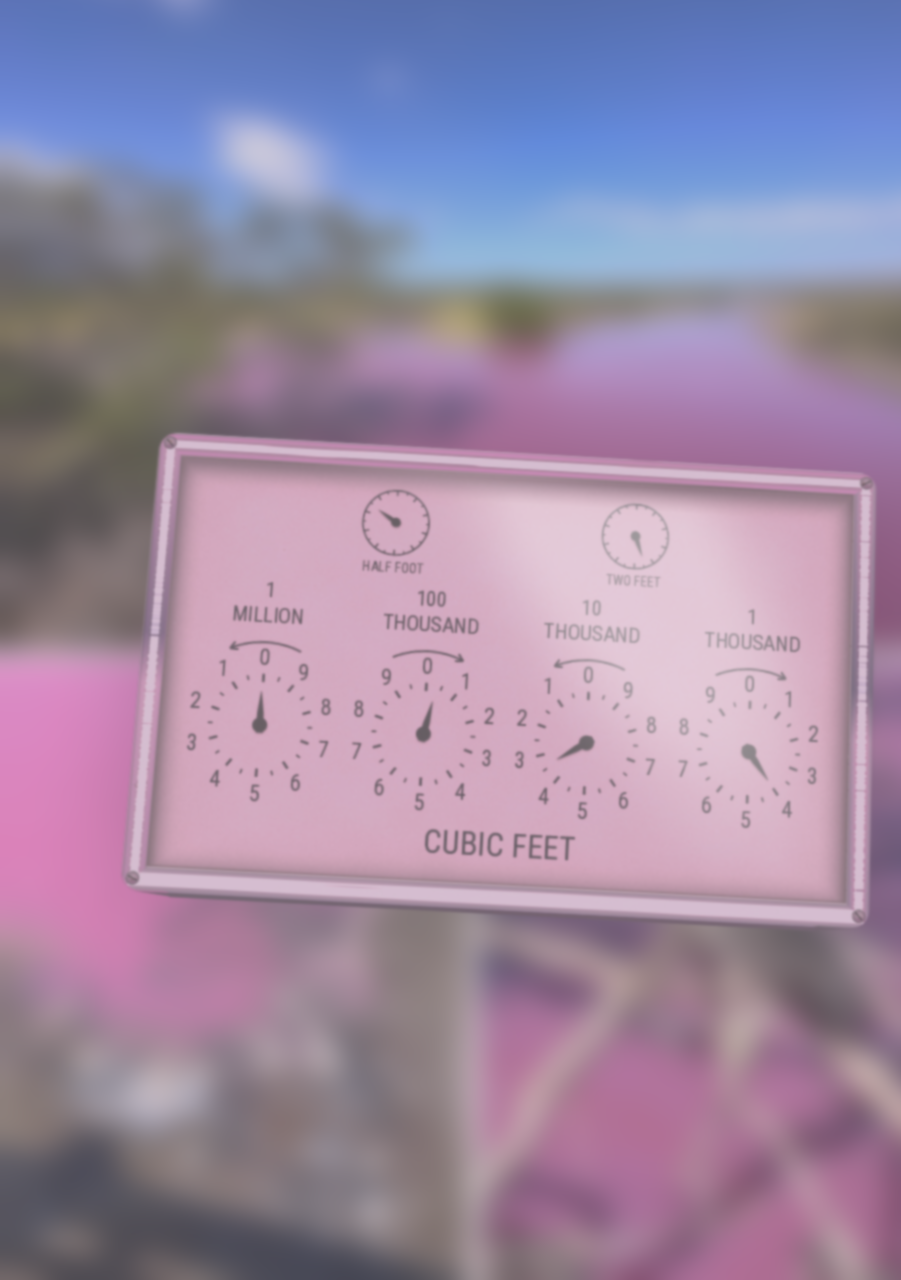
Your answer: 3400 ft³
